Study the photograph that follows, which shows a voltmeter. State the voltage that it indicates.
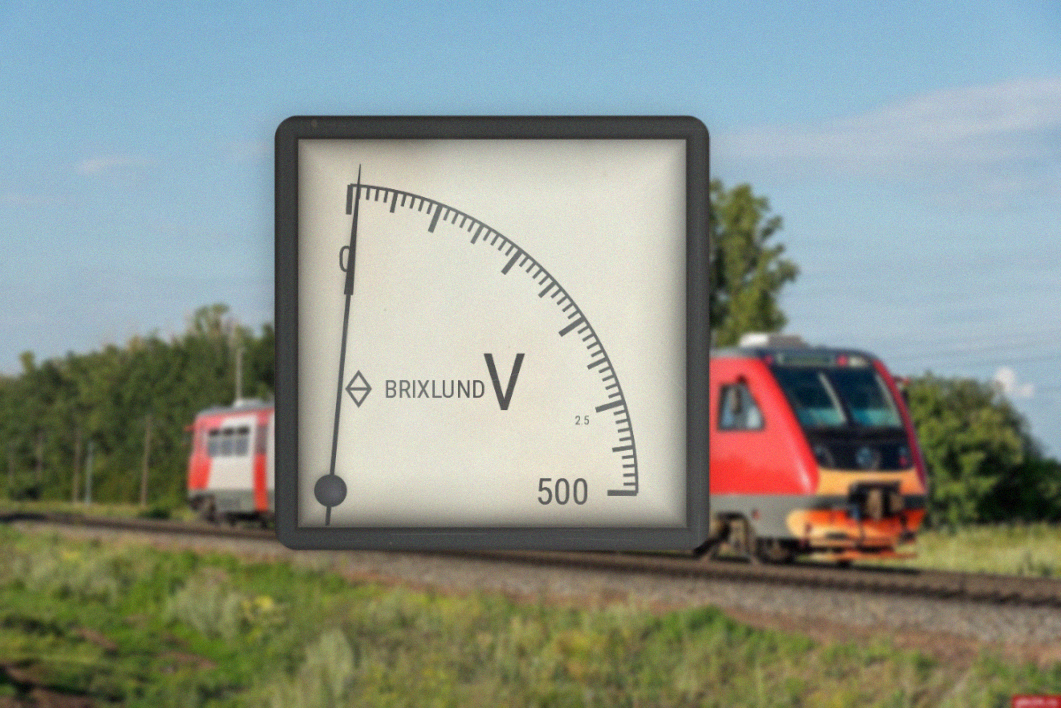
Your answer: 10 V
